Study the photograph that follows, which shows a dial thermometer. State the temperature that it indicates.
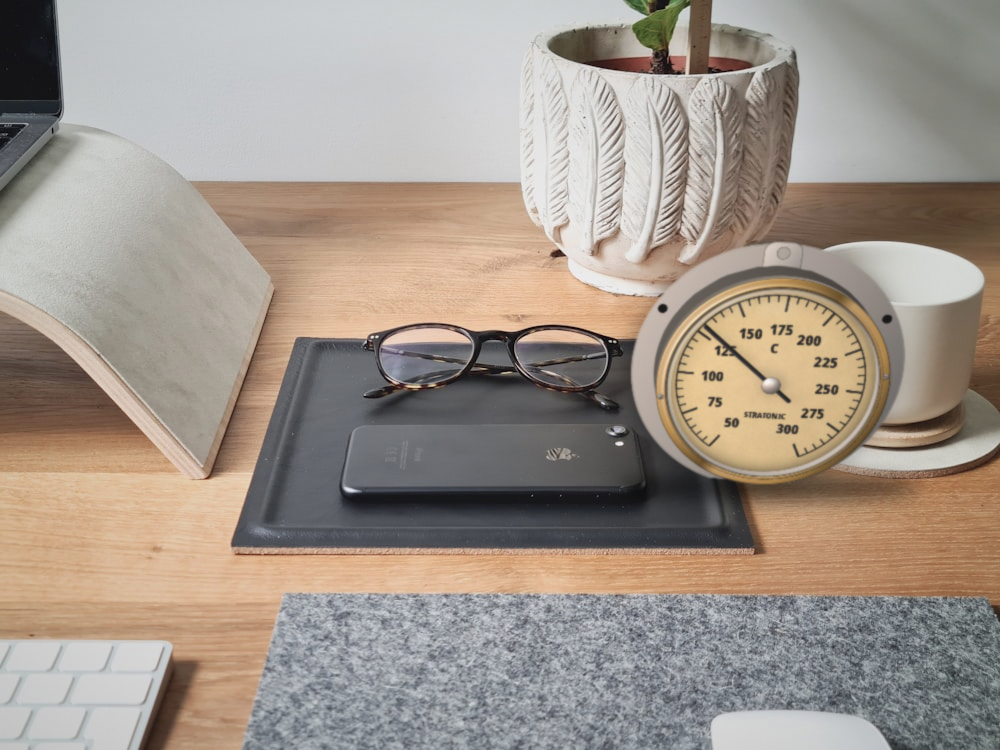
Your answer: 130 °C
